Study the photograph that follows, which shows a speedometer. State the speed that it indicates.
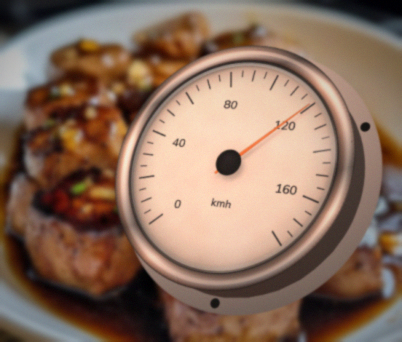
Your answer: 120 km/h
